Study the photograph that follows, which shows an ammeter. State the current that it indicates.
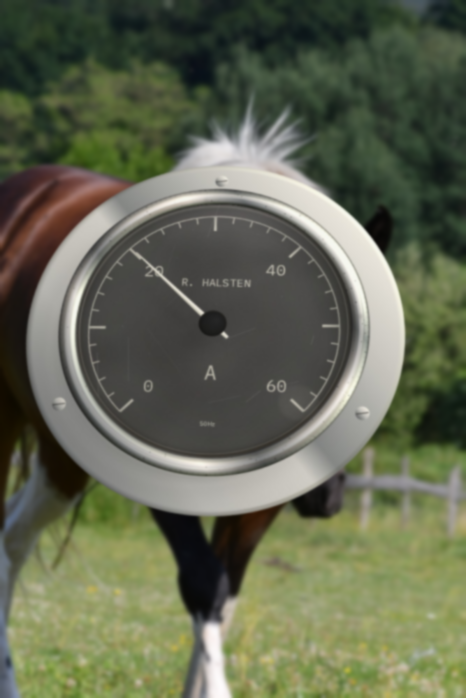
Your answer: 20 A
